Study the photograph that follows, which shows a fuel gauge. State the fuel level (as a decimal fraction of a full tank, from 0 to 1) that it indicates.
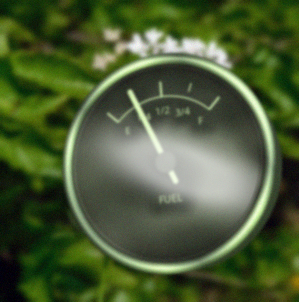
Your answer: 0.25
